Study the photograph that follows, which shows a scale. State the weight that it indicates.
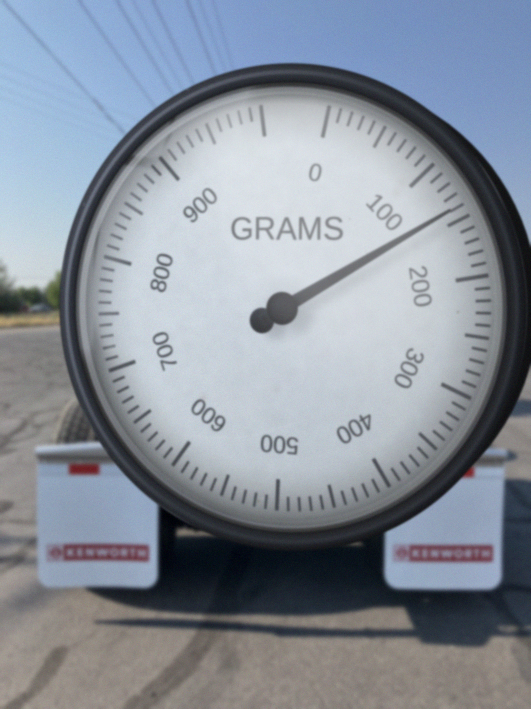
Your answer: 140 g
